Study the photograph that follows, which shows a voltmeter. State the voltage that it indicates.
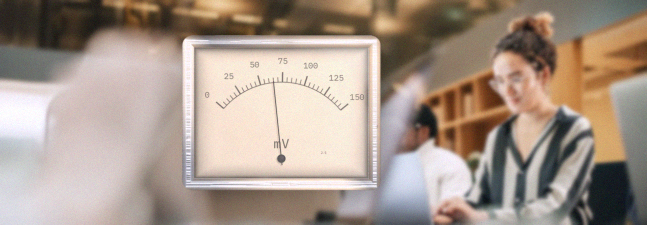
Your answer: 65 mV
